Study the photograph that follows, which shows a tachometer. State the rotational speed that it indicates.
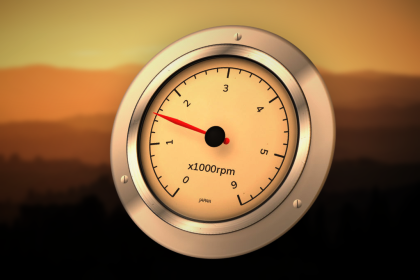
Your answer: 1500 rpm
